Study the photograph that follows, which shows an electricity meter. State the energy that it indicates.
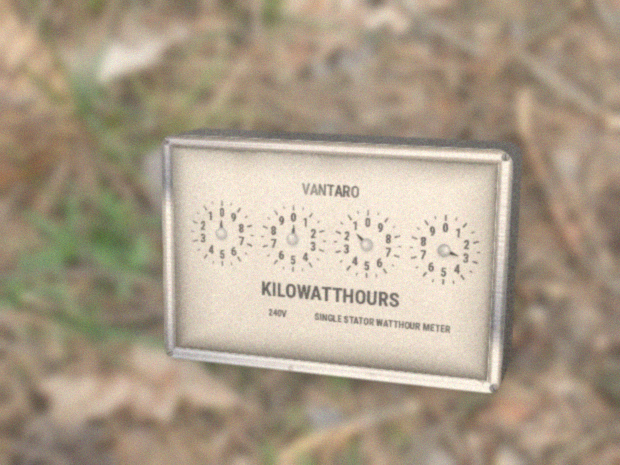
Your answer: 13 kWh
